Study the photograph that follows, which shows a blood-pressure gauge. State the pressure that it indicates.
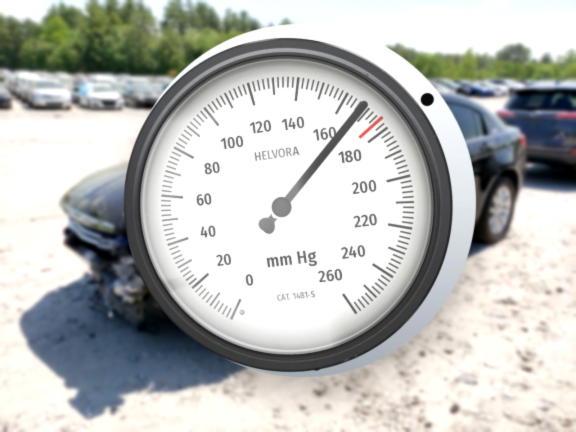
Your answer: 168 mmHg
